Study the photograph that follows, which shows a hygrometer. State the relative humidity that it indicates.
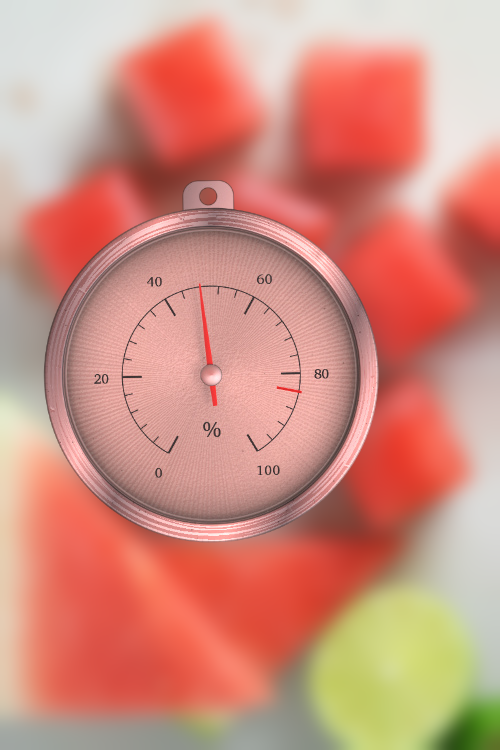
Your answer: 48 %
